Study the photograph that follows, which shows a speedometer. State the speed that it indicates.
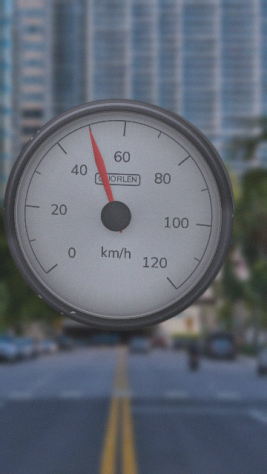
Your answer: 50 km/h
